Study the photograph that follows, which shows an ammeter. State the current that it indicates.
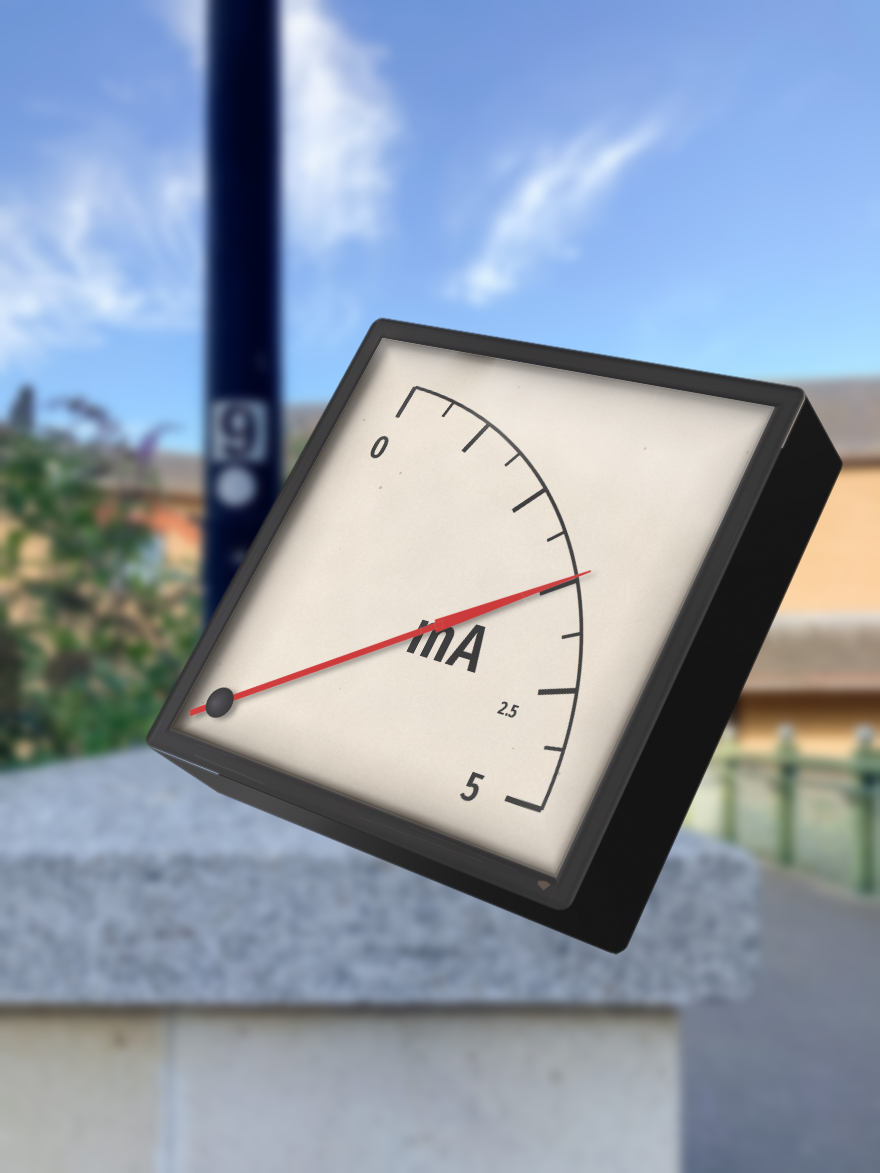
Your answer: 3 mA
